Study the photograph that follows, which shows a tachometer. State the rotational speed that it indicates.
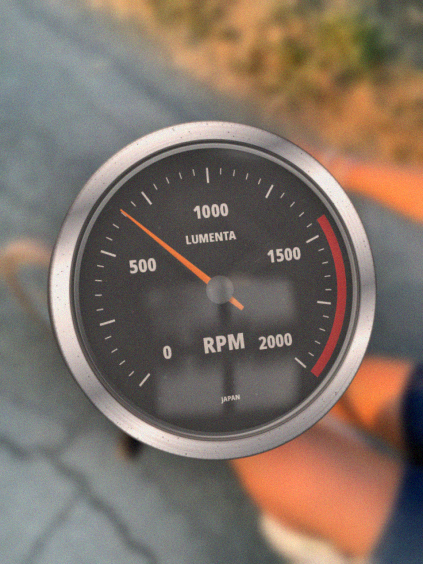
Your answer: 650 rpm
